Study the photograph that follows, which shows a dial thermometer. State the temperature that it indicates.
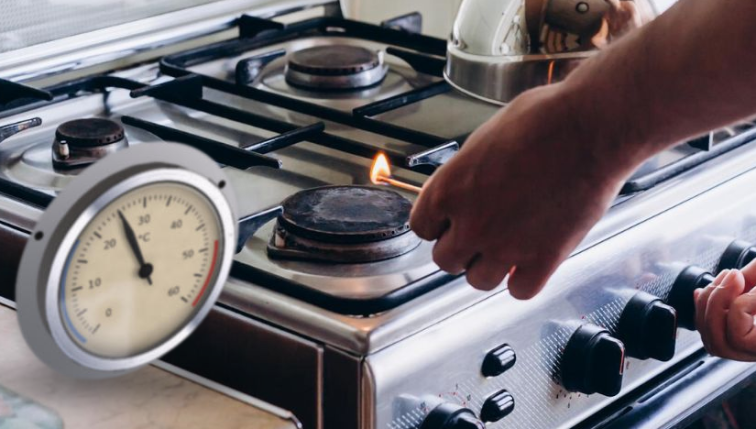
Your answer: 25 °C
